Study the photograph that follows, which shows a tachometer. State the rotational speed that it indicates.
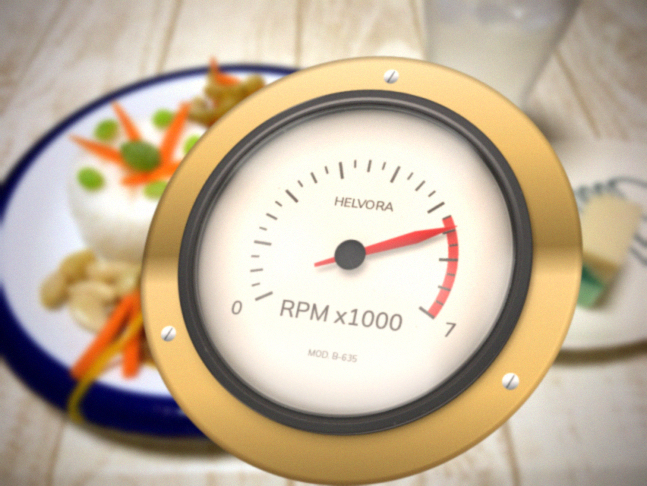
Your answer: 5500 rpm
